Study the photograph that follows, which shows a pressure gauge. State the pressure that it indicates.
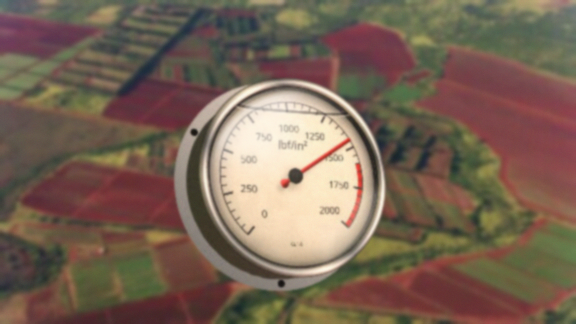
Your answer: 1450 psi
